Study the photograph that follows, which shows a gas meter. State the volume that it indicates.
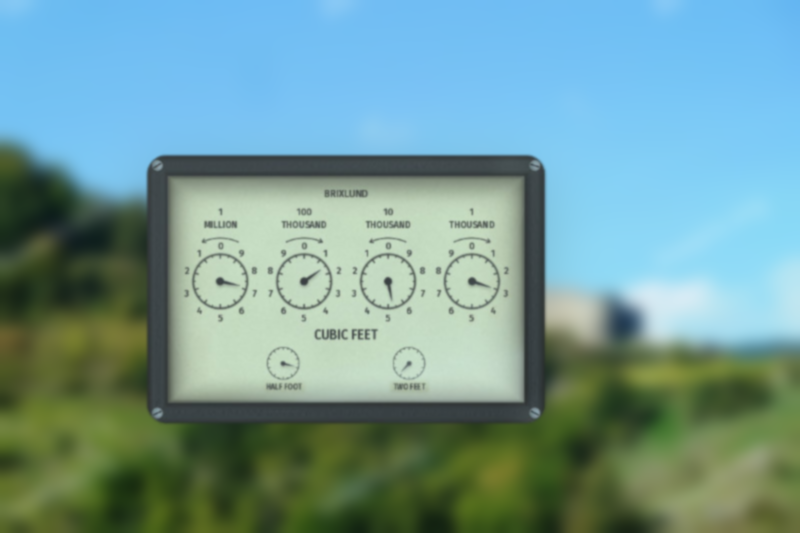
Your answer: 715300 ft³
